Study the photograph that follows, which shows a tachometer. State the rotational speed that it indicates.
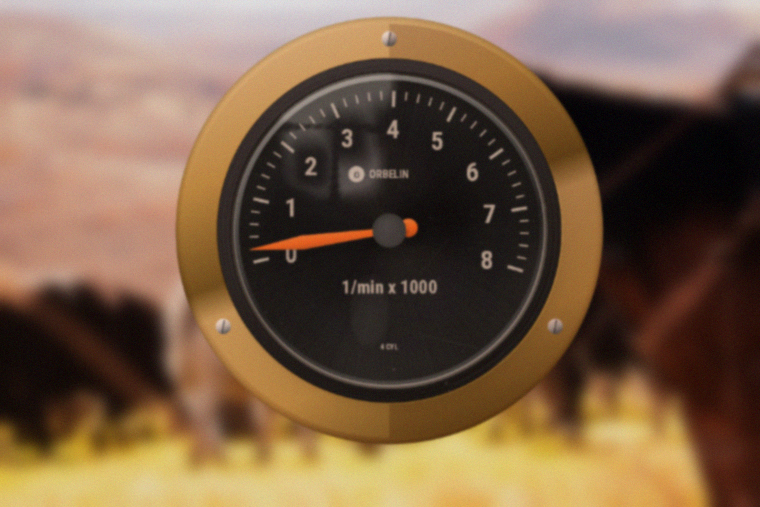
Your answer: 200 rpm
